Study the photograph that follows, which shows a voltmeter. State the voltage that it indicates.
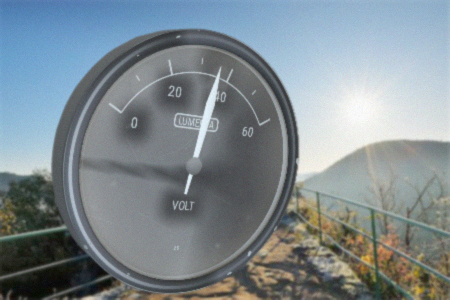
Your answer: 35 V
